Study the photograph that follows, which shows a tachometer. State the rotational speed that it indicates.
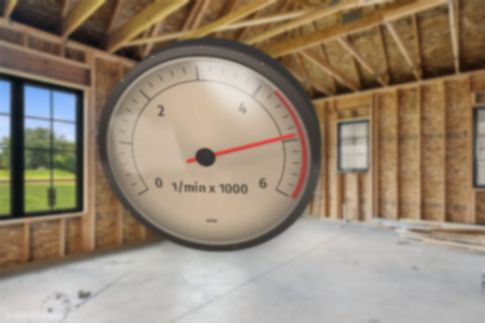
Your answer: 4900 rpm
